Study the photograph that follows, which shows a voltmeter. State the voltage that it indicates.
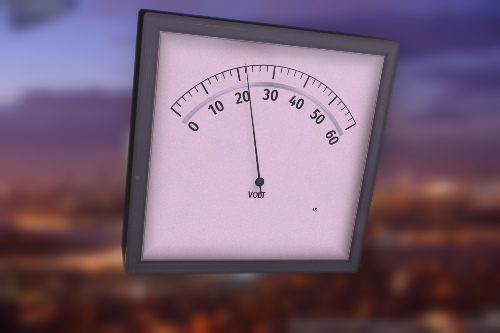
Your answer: 22 V
